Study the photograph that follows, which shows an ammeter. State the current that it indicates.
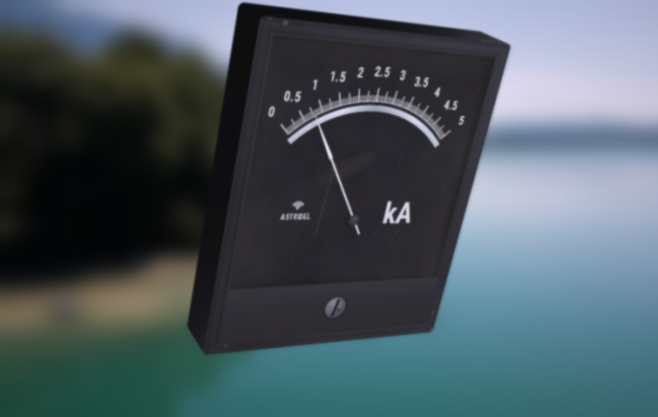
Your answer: 0.75 kA
